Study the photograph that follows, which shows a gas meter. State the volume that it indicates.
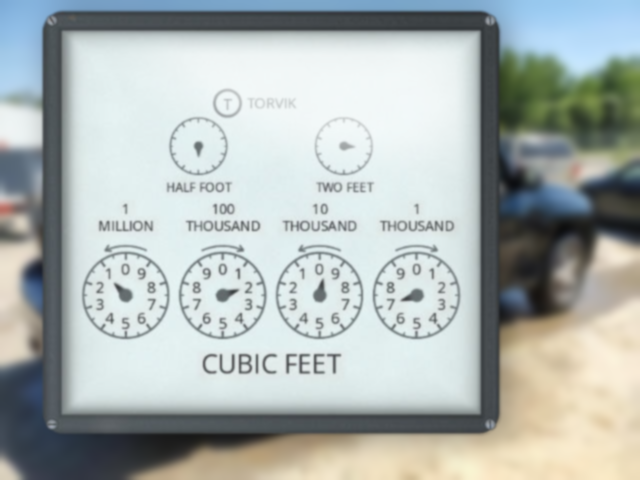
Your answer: 119700 ft³
